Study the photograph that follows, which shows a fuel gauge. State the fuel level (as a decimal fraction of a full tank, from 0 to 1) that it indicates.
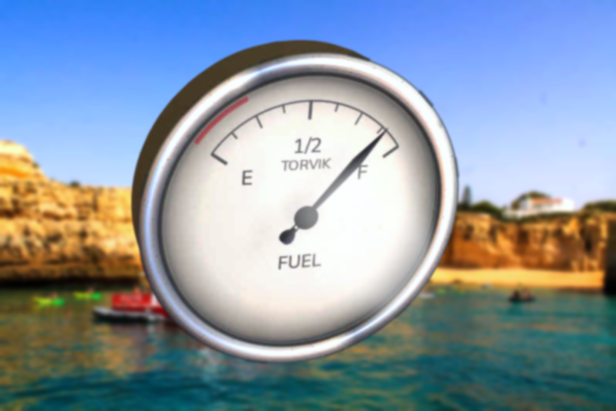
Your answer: 0.875
